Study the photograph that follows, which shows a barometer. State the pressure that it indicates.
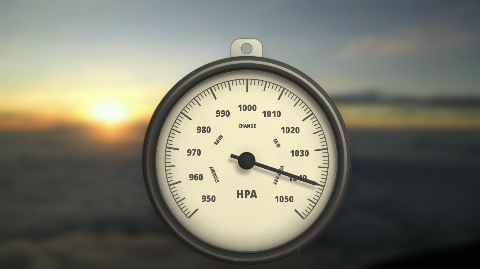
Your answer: 1040 hPa
